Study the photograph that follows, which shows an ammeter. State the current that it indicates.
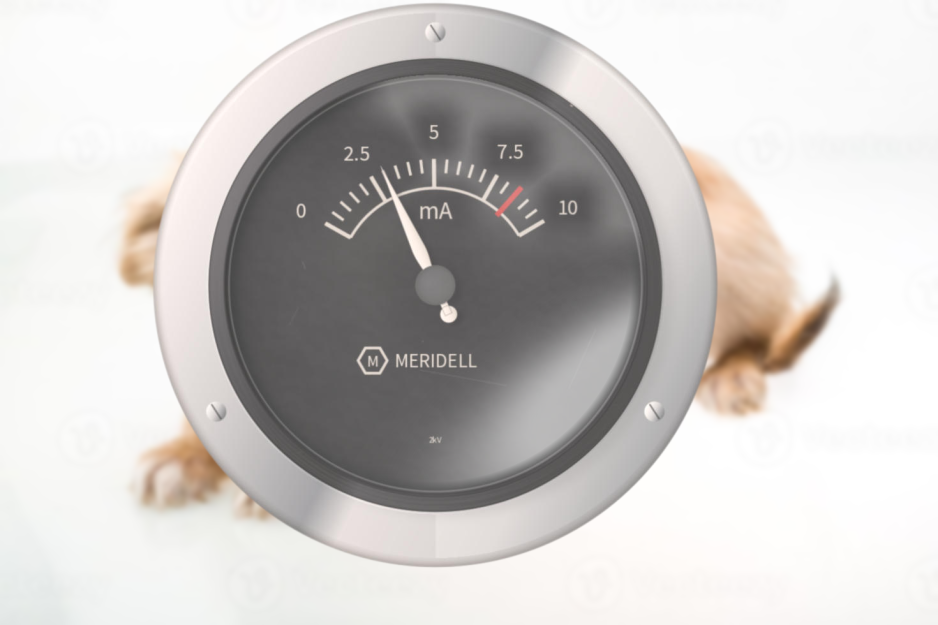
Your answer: 3 mA
